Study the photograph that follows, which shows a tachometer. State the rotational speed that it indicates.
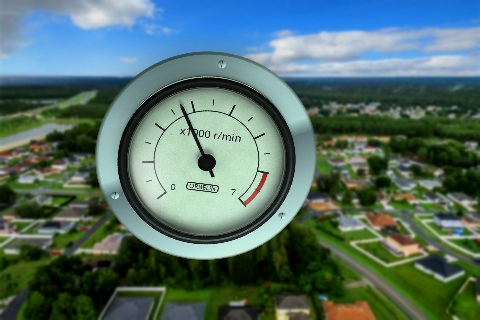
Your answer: 2750 rpm
